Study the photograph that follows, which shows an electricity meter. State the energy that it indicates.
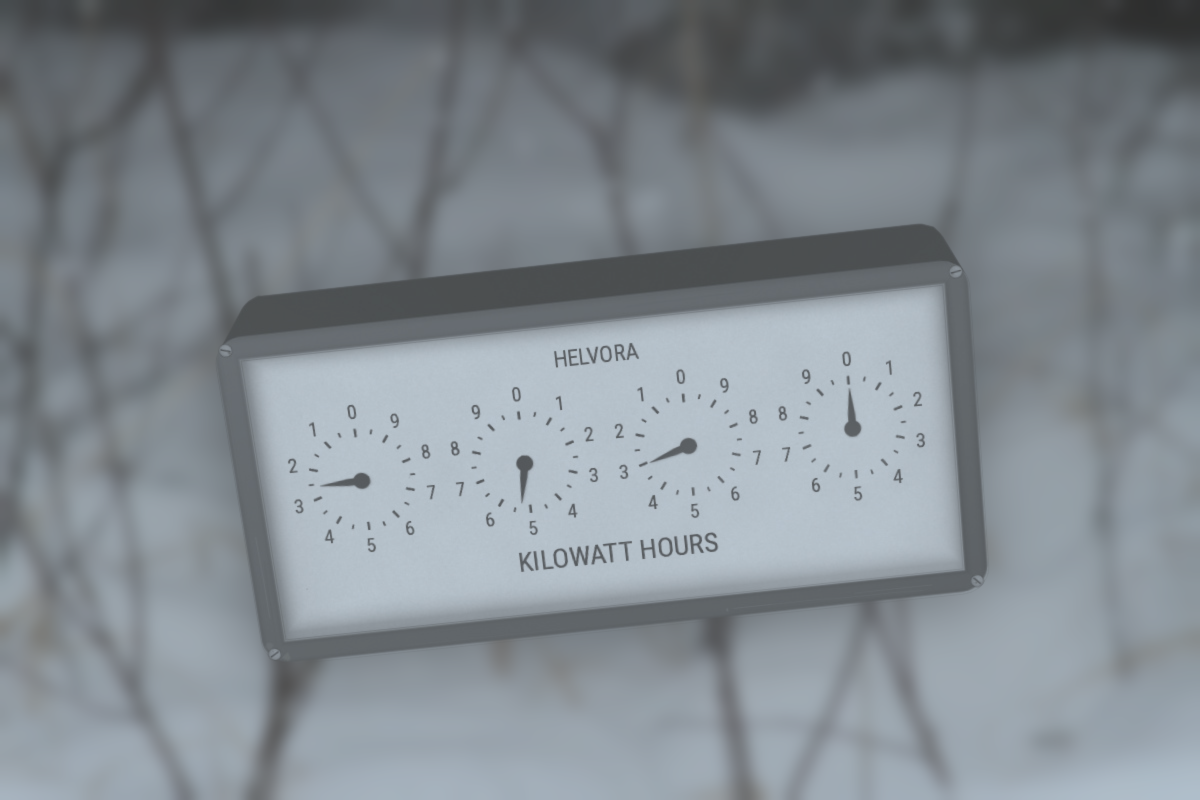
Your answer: 2530 kWh
